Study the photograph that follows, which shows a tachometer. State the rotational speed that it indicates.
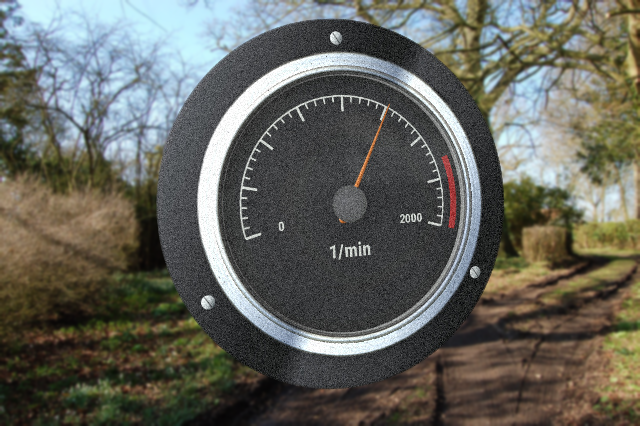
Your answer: 1250 rpm
